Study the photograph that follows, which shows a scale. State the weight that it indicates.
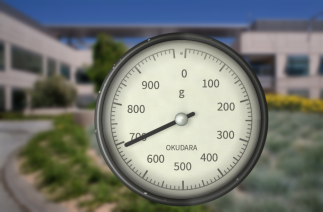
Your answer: 690 g
